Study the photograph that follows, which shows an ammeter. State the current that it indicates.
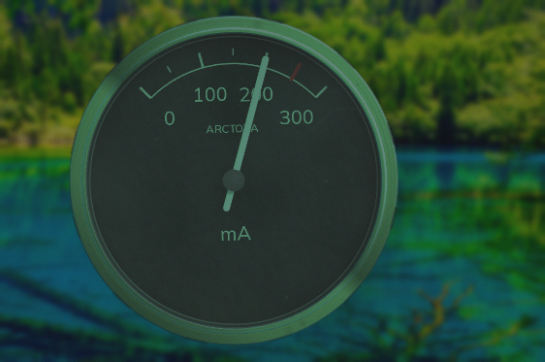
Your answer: 200 mA
